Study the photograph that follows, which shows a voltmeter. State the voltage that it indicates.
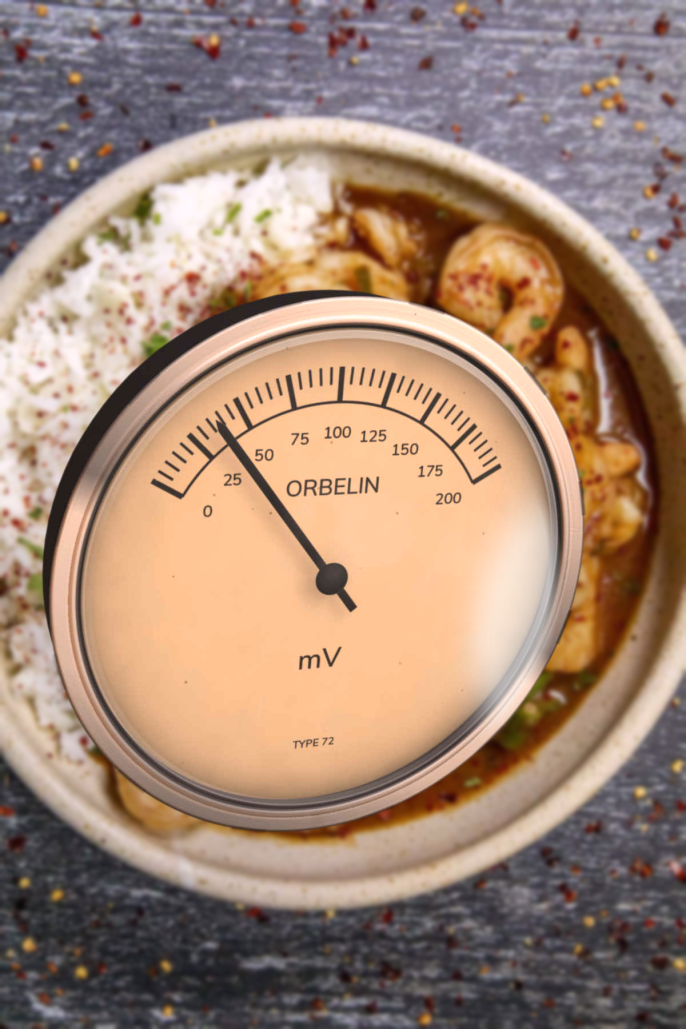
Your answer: 37.5 mV
